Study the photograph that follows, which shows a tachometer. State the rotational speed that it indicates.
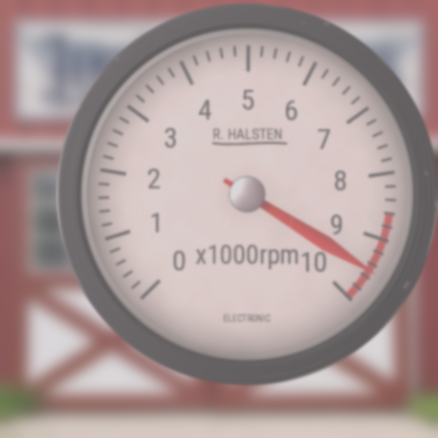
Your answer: 9500 rpm
